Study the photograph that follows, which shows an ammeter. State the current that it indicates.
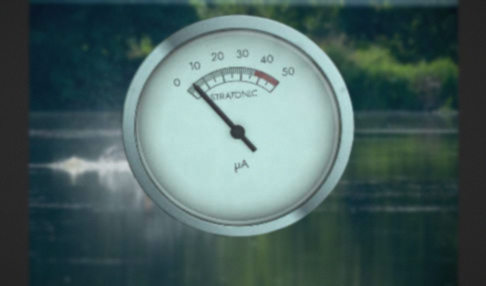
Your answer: 5 µA
